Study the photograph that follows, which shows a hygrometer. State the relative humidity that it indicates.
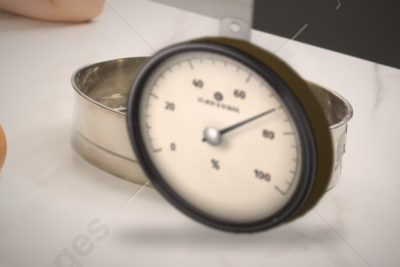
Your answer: 72 %
